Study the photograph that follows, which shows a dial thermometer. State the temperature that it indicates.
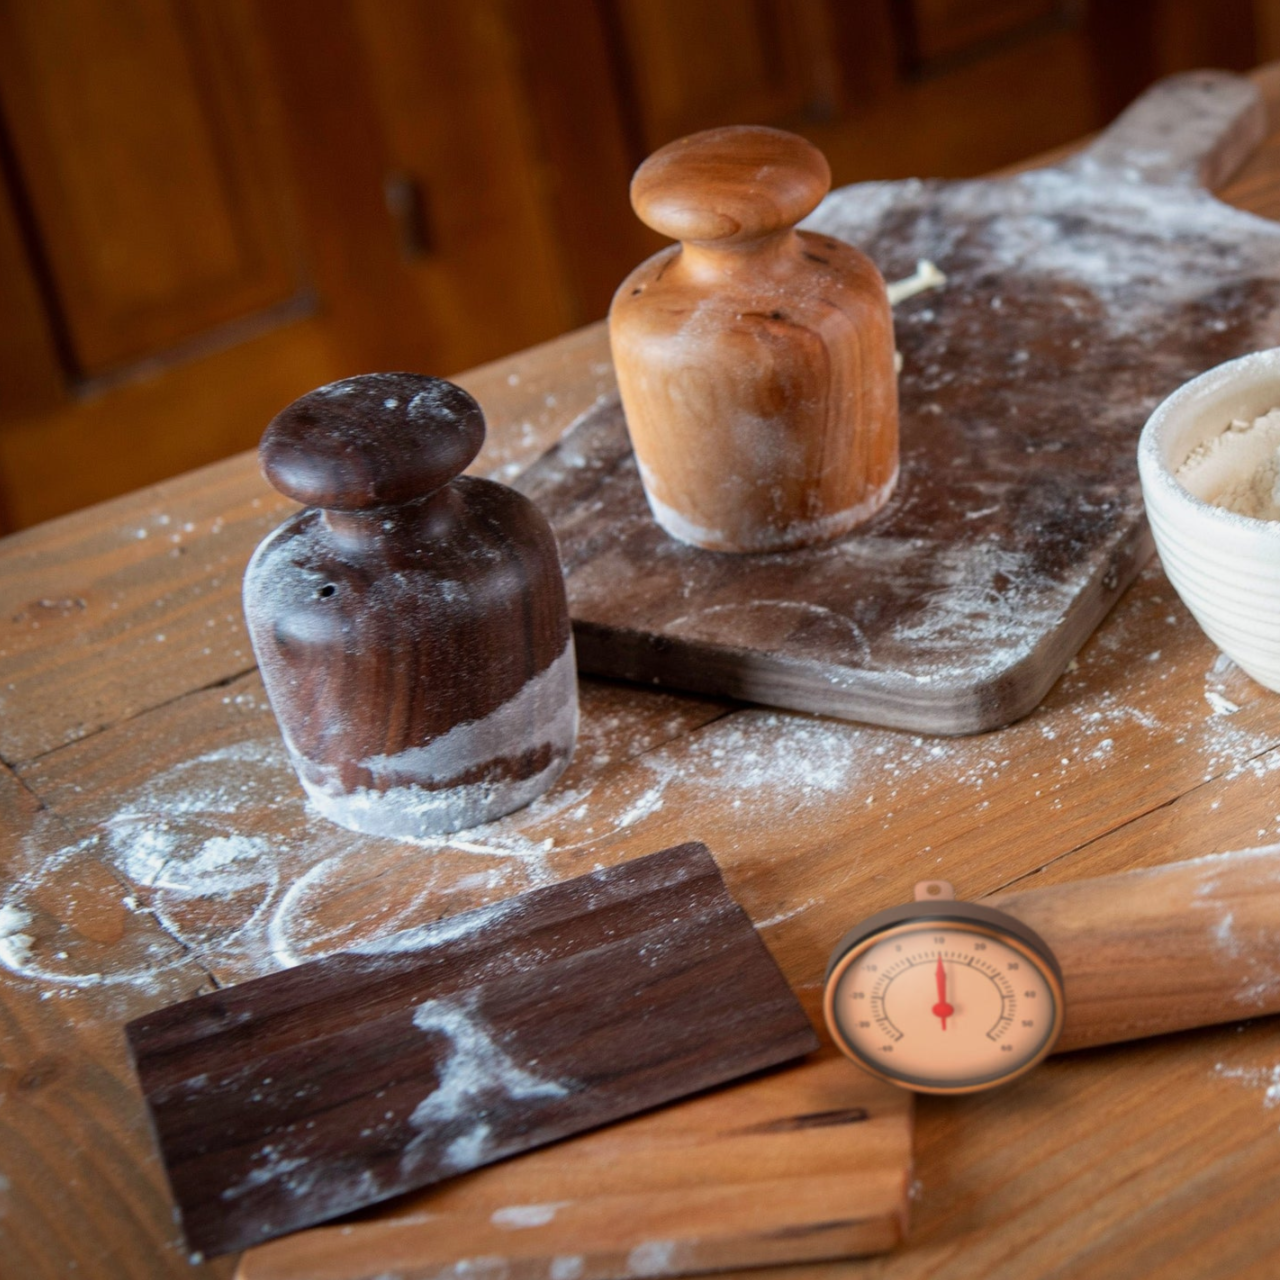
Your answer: 10 °C
